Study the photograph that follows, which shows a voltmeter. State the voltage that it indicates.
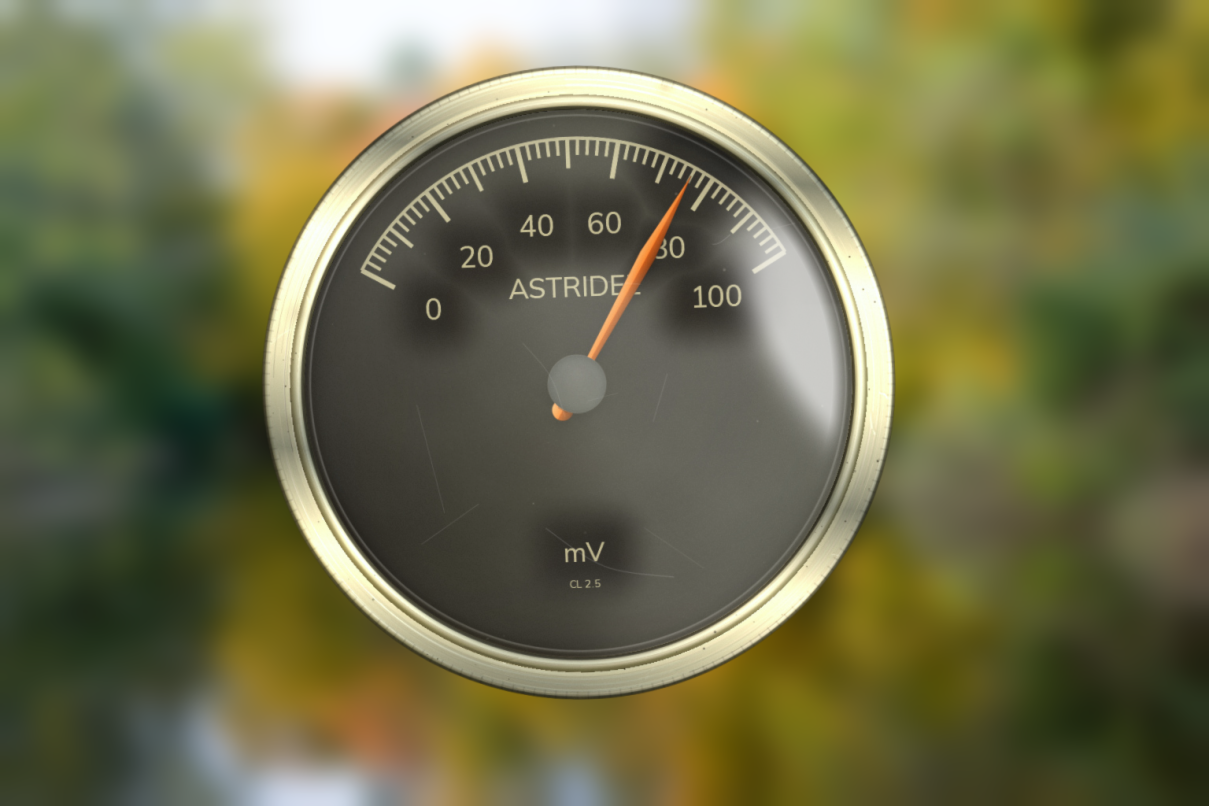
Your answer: 76 mV
